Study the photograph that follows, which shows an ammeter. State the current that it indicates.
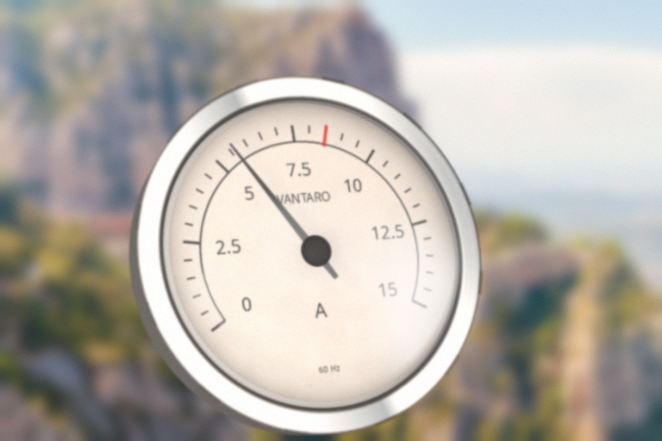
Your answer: 5.5 A
